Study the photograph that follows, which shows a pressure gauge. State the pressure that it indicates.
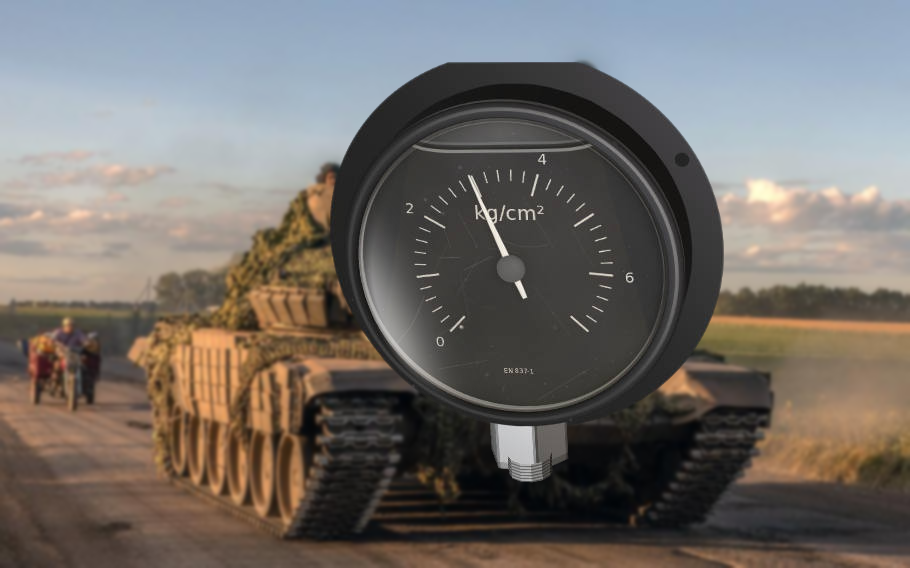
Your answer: 3 kg/cm²
